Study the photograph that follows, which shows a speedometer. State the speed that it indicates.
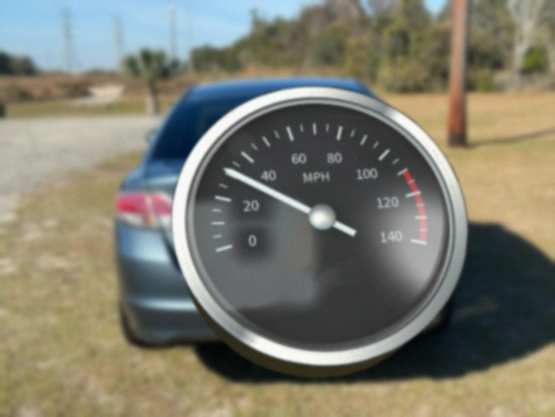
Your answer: 30 mph
